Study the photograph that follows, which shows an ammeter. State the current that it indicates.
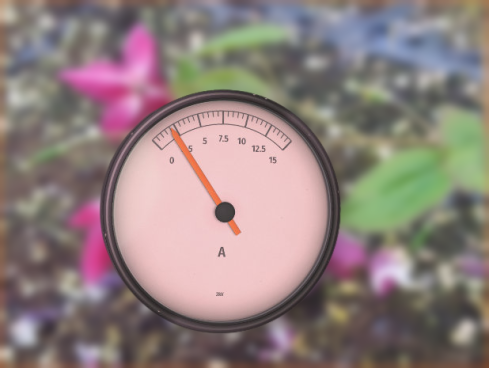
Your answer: 2 A
